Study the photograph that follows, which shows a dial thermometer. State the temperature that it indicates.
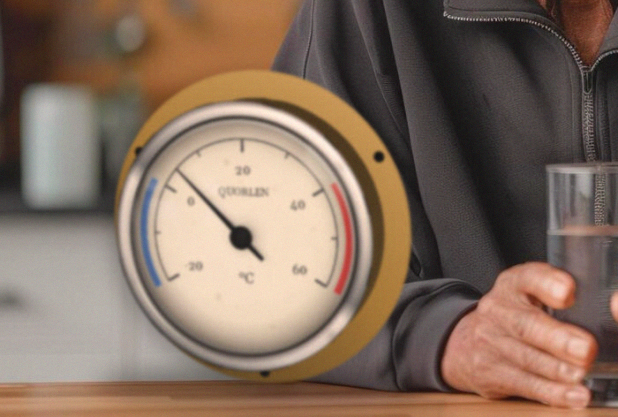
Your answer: 5 °C
